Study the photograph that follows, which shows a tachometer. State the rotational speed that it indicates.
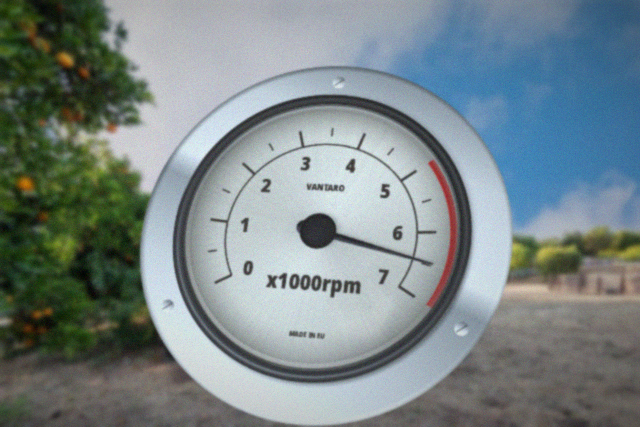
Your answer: 6500 rpm
